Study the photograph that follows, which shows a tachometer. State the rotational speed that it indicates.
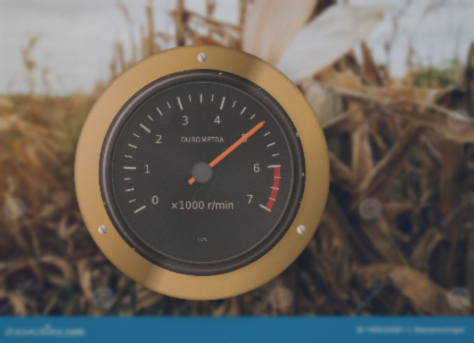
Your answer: 5000 rpm
